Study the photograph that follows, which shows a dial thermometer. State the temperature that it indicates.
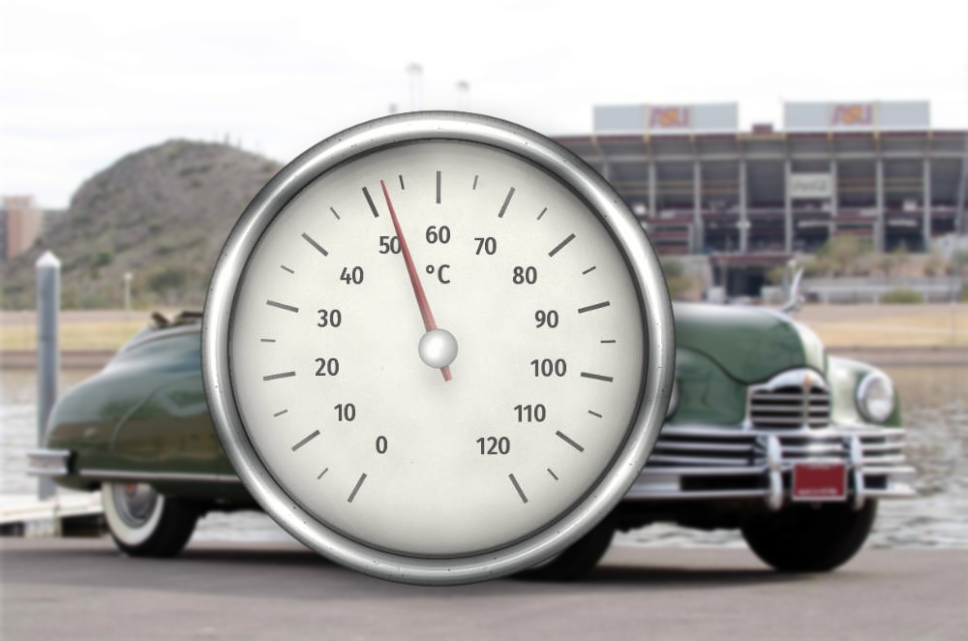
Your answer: 52.5 °C
